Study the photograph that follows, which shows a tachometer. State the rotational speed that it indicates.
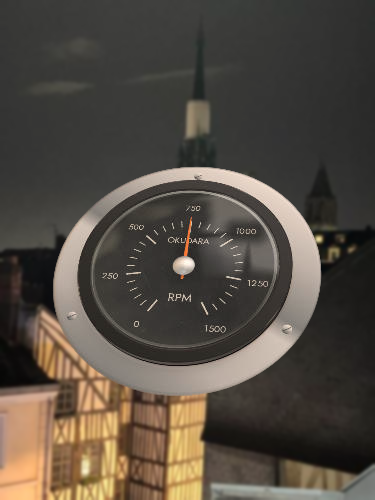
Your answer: 750 rpm
